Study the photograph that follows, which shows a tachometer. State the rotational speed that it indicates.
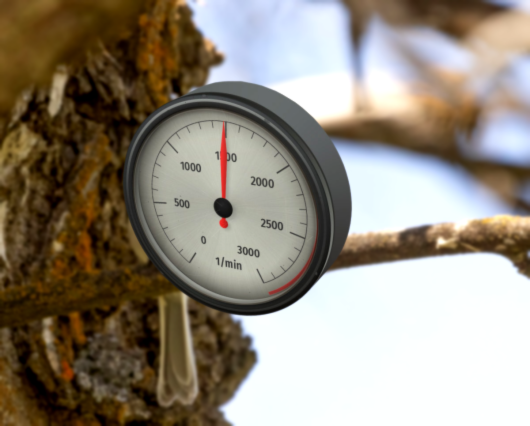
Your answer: 1500 rpm
